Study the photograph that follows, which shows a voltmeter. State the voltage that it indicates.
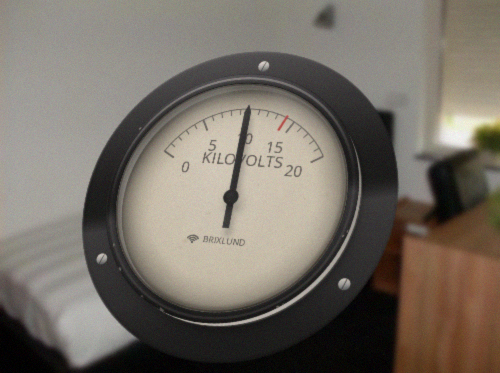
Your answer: 10 kV
